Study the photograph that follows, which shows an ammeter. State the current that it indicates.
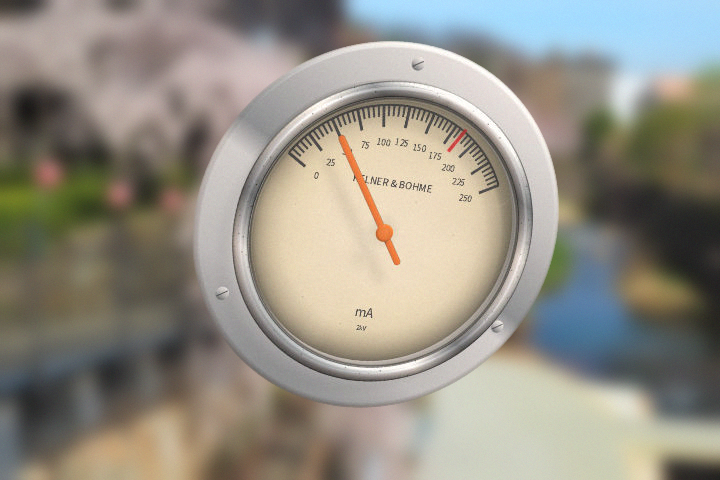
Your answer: 50 mA
